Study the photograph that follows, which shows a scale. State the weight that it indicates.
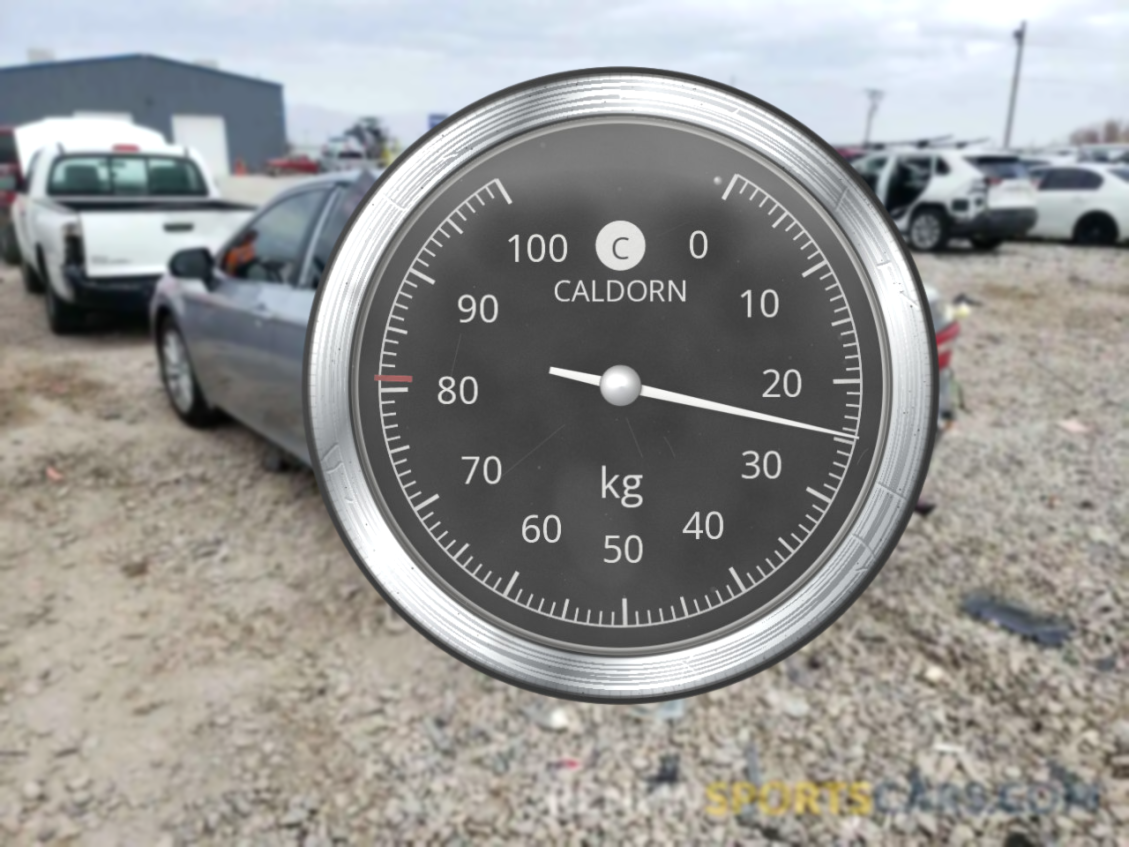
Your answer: 24.5 kg
